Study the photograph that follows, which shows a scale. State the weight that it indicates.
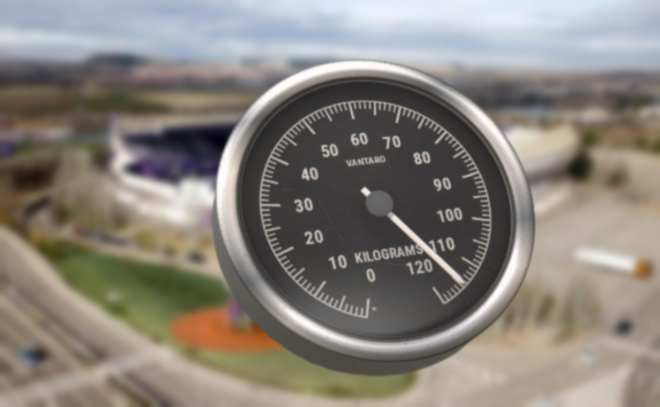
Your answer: 115 kg
